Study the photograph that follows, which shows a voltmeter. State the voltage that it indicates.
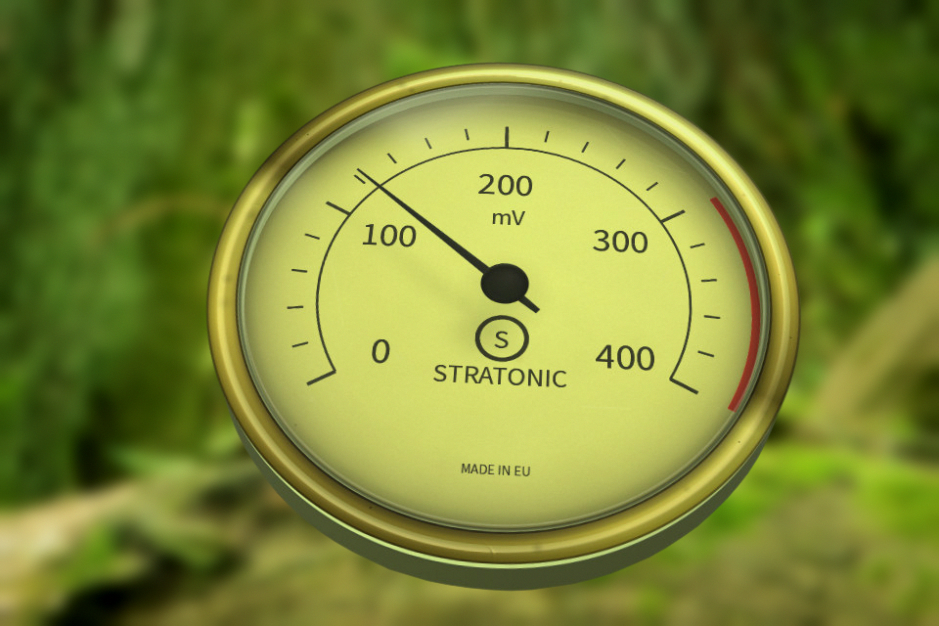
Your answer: 120 mV
